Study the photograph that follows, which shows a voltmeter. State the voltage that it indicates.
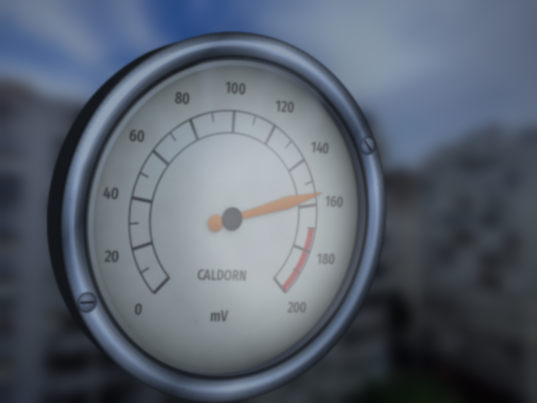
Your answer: 155 mV
